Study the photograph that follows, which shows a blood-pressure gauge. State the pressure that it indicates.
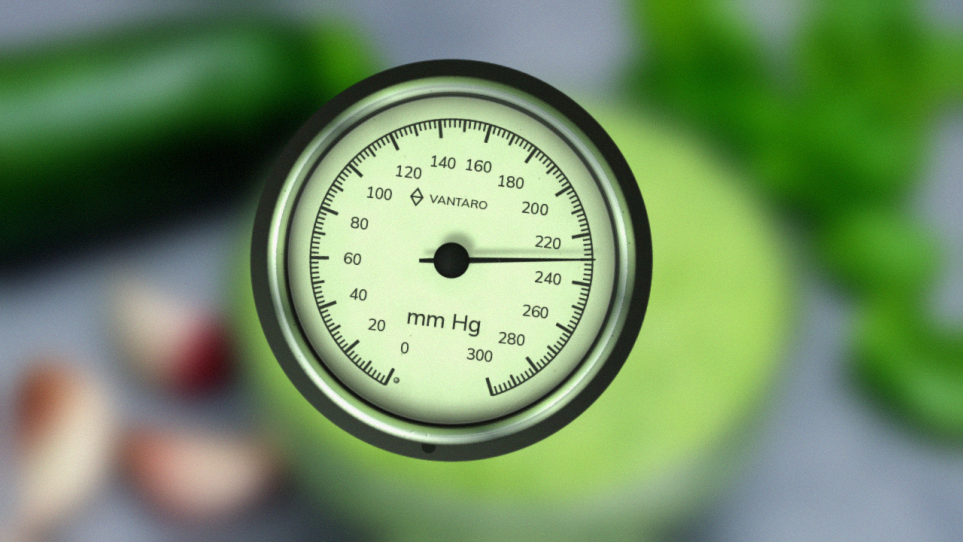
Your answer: 230 mmHg
